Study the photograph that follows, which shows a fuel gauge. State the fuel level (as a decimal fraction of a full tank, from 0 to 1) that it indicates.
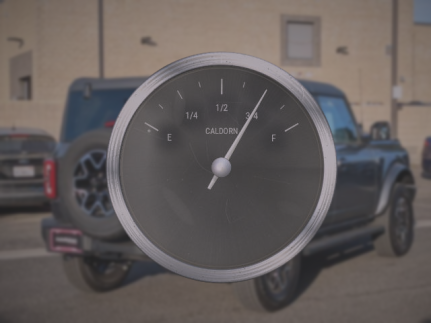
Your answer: 0.75
